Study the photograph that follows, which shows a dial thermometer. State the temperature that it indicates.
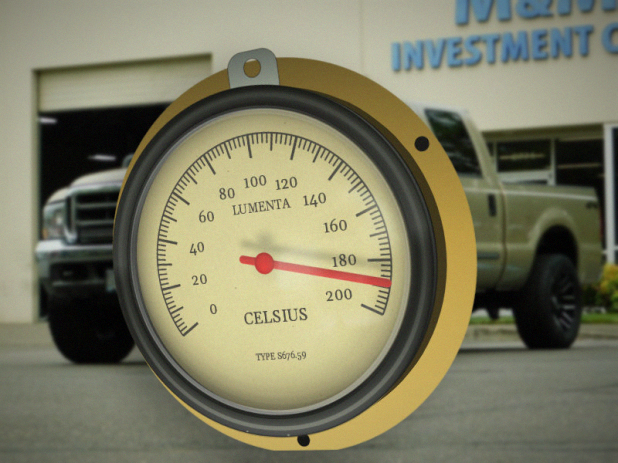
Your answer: 188 °C
